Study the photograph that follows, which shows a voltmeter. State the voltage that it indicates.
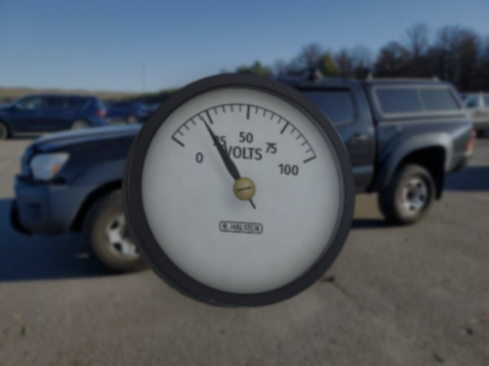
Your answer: 20 V
